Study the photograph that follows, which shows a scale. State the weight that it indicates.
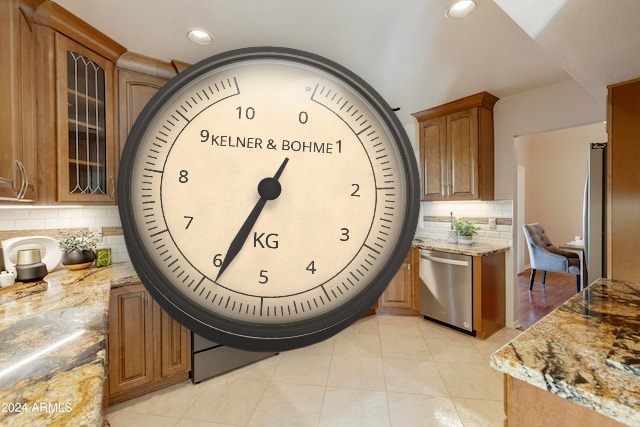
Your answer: 5.8 kg
